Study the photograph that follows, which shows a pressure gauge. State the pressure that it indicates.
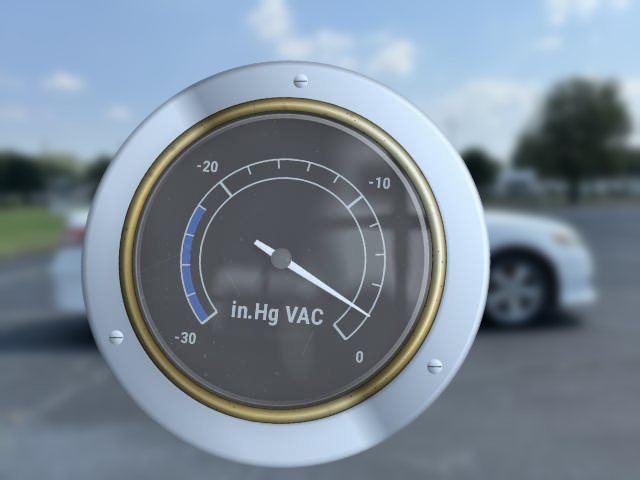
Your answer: -2 inHg
